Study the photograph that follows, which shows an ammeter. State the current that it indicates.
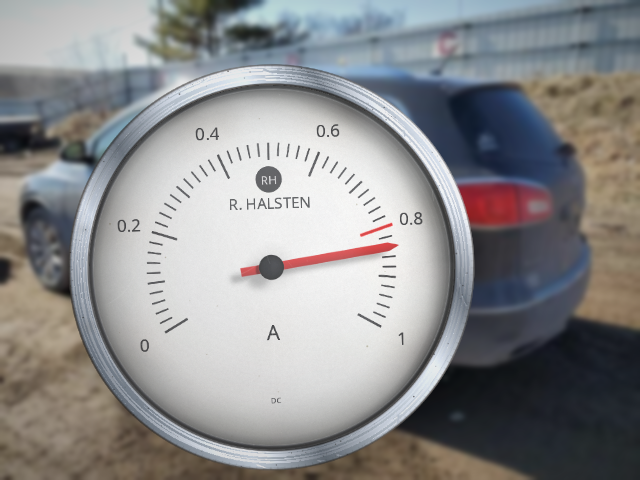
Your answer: 0.84 A
